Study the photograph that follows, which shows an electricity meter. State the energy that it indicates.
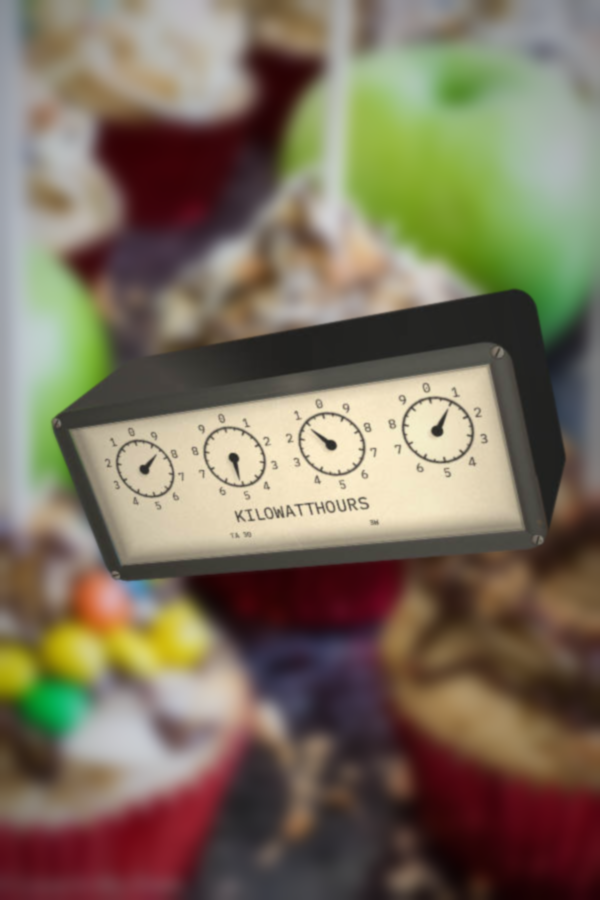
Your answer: 8511 kWh
